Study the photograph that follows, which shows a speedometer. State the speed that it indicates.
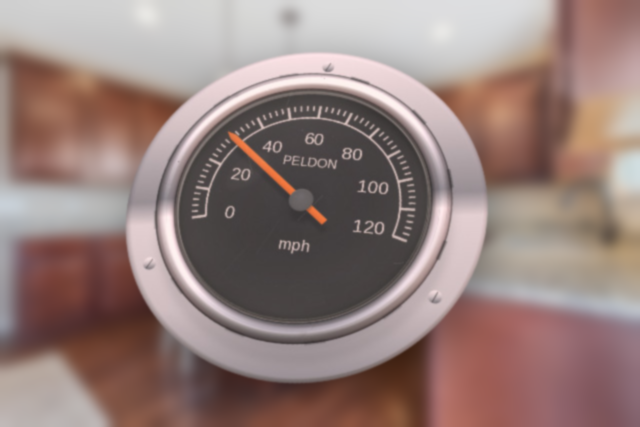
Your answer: 30 mph
